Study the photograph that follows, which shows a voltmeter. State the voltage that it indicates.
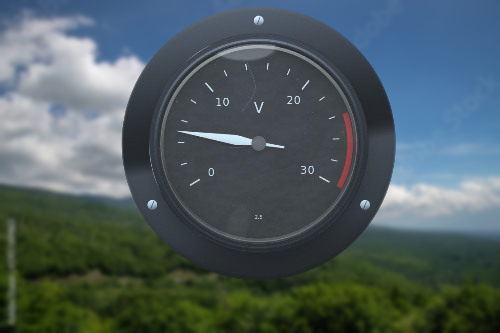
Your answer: 5 V
